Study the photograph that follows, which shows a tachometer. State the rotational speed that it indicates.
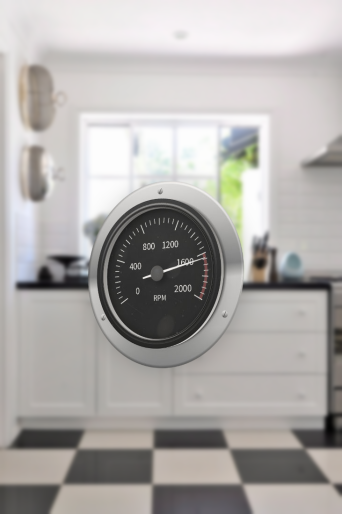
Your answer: 1650 rpm
